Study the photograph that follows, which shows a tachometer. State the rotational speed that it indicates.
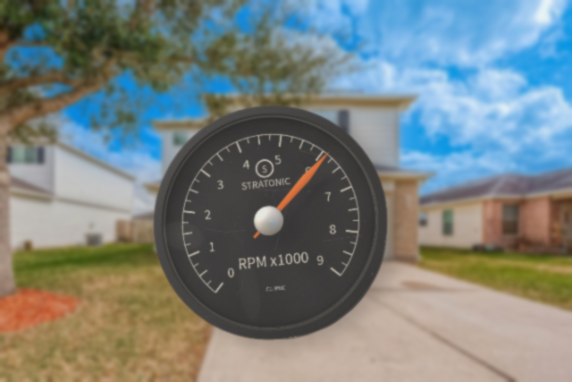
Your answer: 6125 rpm
